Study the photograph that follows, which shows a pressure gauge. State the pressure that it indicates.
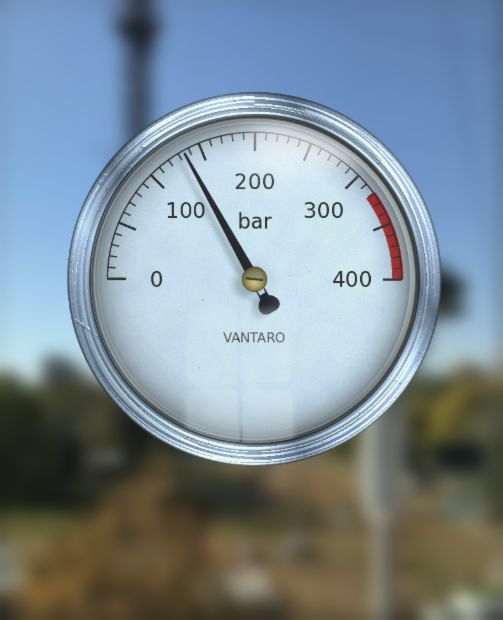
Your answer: 135 bar
